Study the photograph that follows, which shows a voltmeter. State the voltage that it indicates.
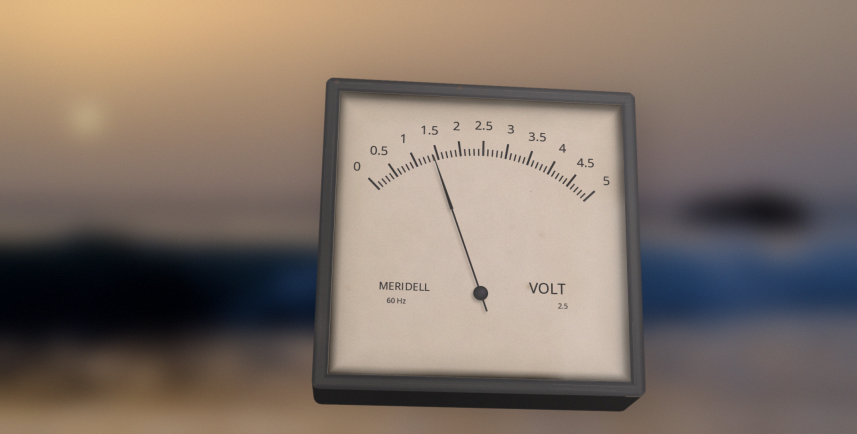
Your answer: 1.4 V
